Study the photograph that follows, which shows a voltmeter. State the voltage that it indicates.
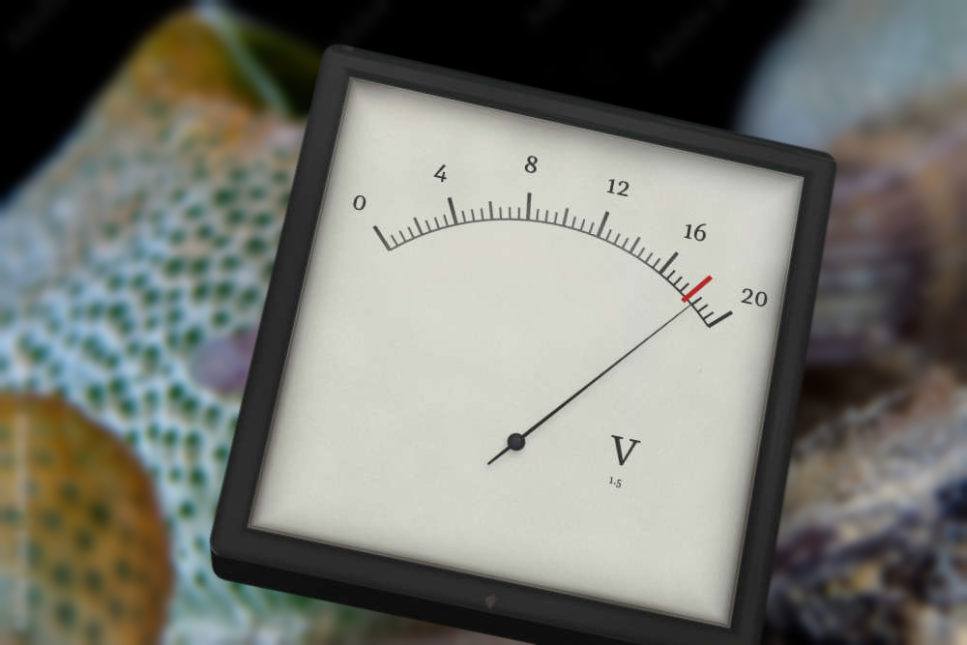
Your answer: 18.5 V
